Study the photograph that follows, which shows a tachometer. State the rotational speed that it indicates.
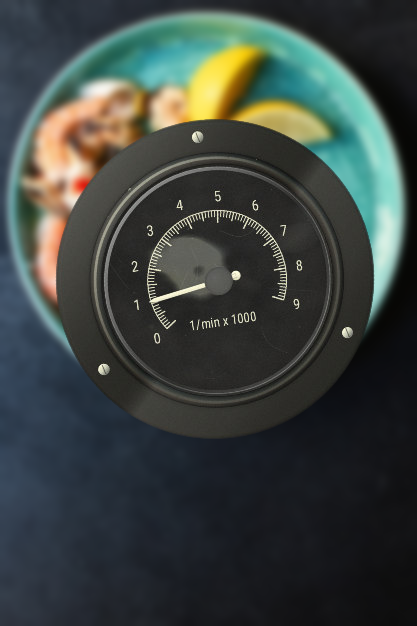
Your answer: 1000 rpm
